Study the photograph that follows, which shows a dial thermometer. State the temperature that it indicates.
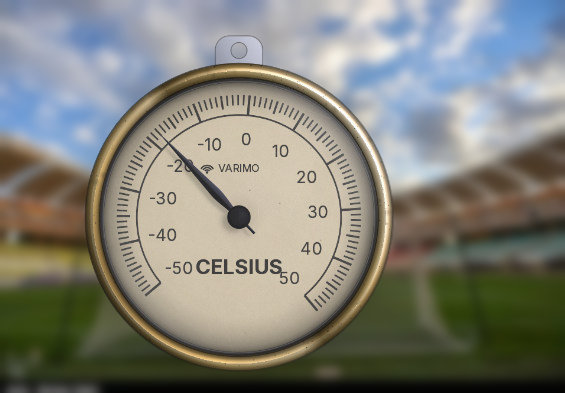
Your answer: -18 °C
